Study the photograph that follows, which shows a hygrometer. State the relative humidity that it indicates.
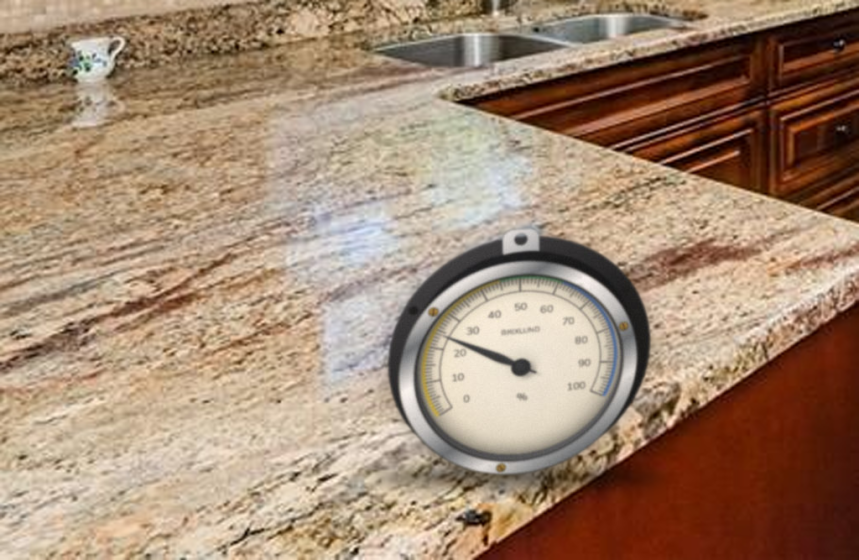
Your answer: 25 %
